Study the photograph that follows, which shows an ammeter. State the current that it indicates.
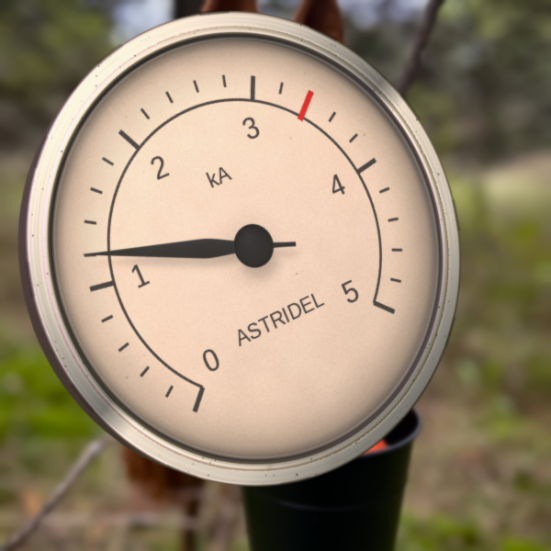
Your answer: 1.2 kA
